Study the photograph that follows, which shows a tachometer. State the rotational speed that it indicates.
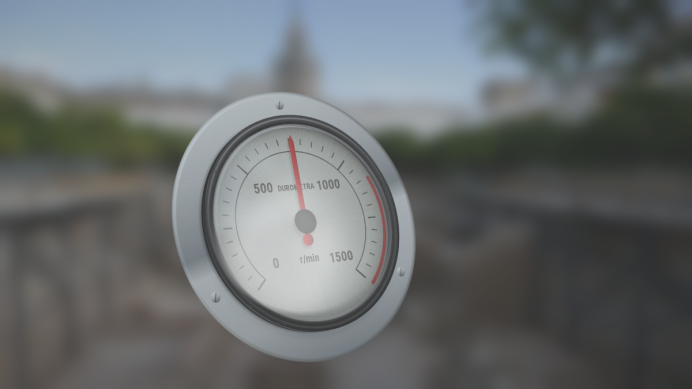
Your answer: 750 rpm
